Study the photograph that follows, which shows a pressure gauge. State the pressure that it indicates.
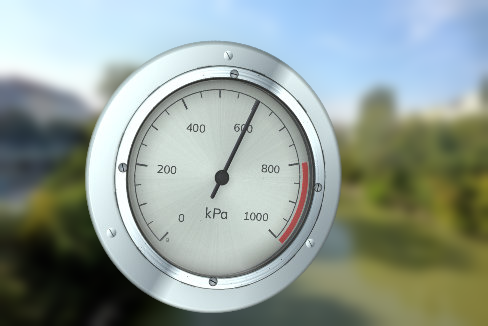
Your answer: 600 kPa
